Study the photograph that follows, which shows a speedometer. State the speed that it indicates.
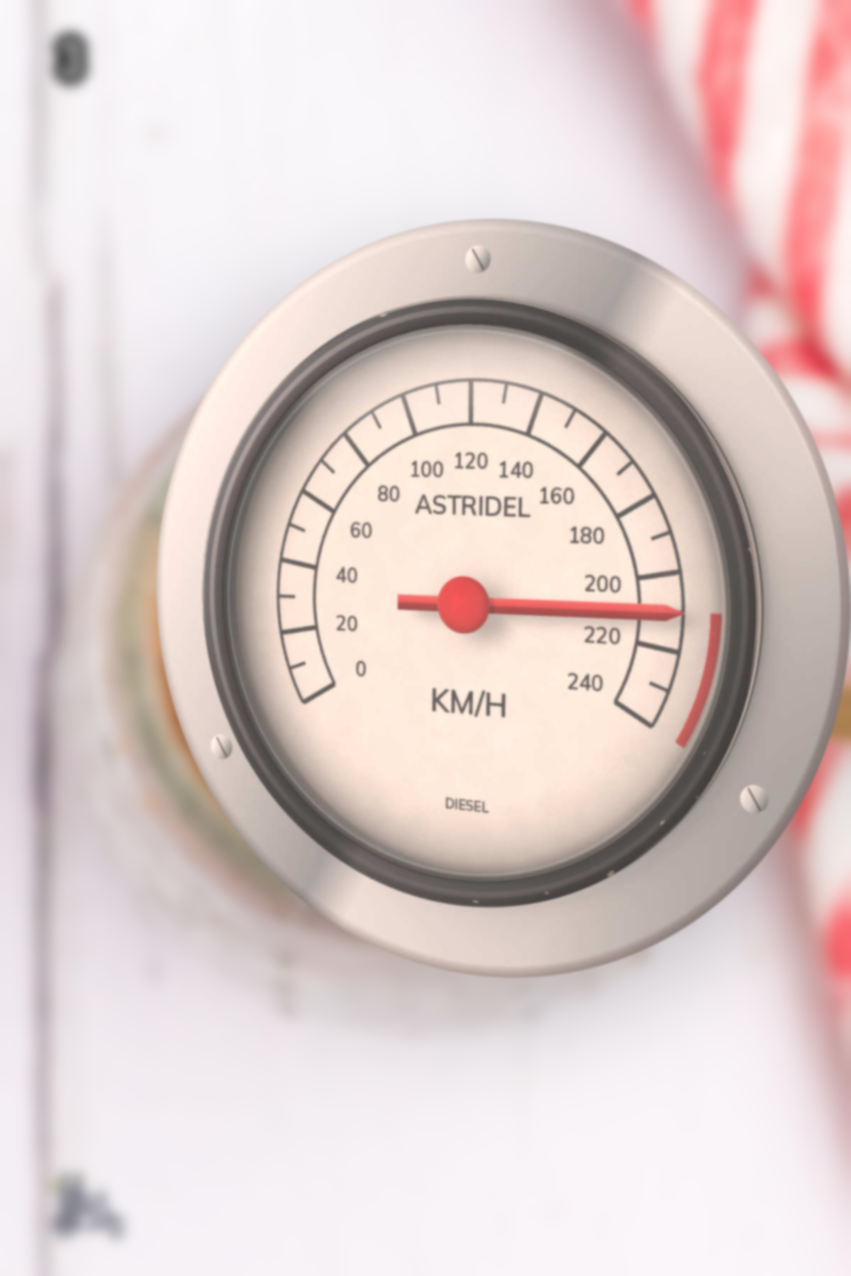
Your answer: 210 km/h
